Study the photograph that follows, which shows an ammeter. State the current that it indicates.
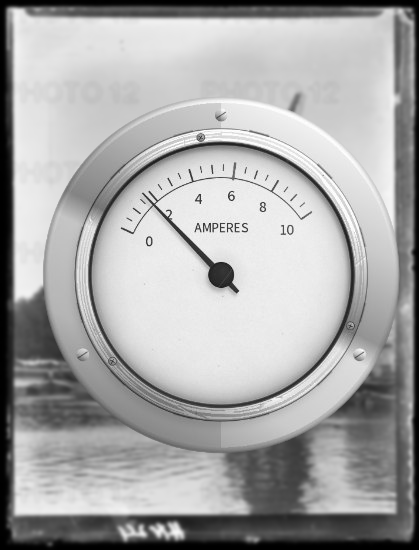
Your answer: 1.75 A
